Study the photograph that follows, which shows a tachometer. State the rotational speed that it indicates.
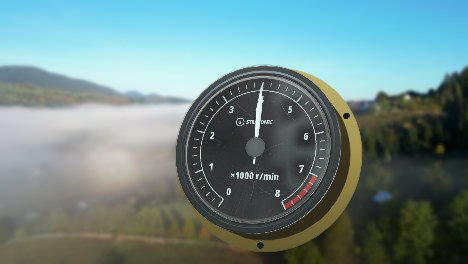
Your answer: 4000 rpm
